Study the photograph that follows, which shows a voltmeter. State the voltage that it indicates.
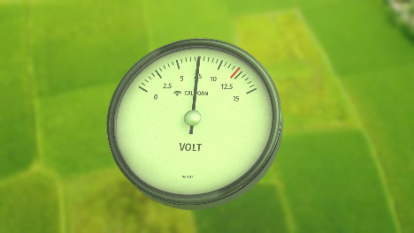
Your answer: 7.5 V
